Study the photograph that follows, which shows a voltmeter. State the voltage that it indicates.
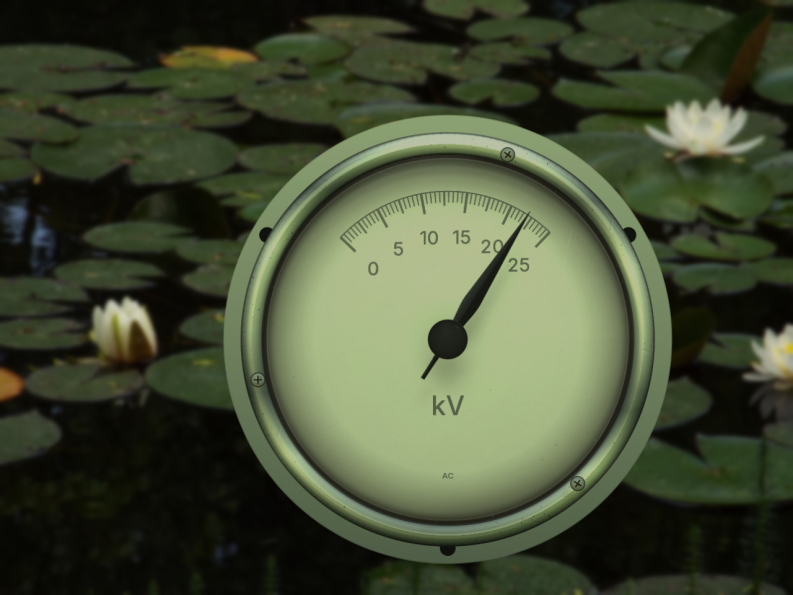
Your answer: 22 kV
